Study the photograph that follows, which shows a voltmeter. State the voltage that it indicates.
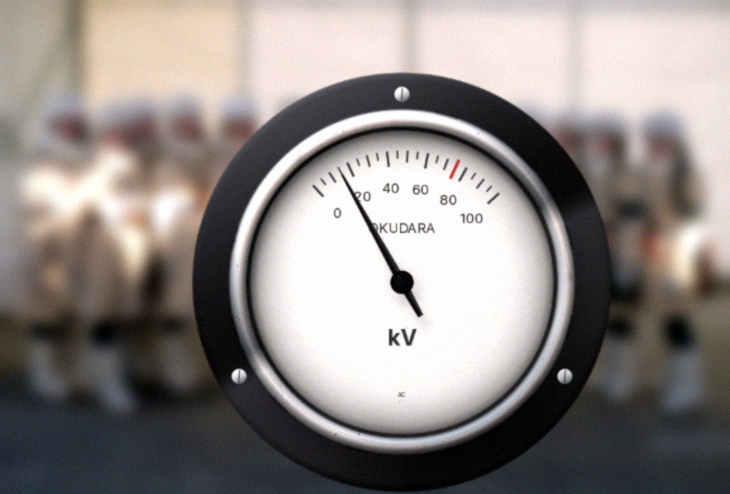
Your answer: 15 kV
